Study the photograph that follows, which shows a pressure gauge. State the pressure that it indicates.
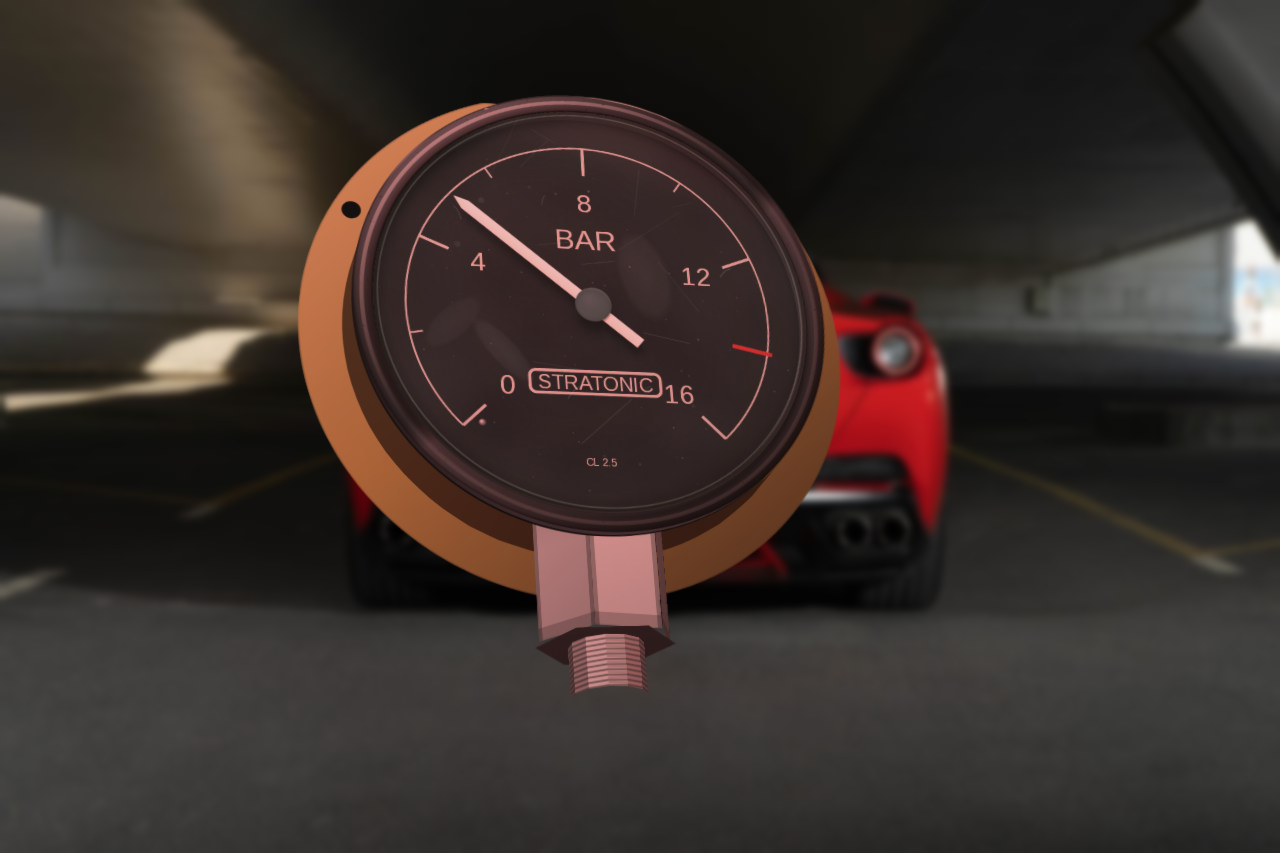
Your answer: 5 bar
